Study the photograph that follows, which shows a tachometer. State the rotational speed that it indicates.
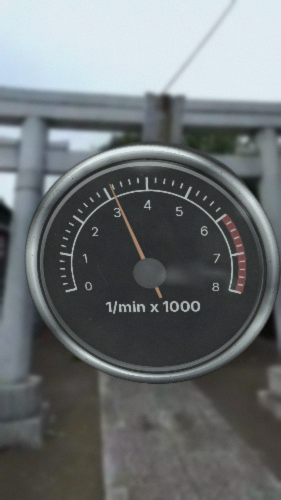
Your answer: 3200 rpm
